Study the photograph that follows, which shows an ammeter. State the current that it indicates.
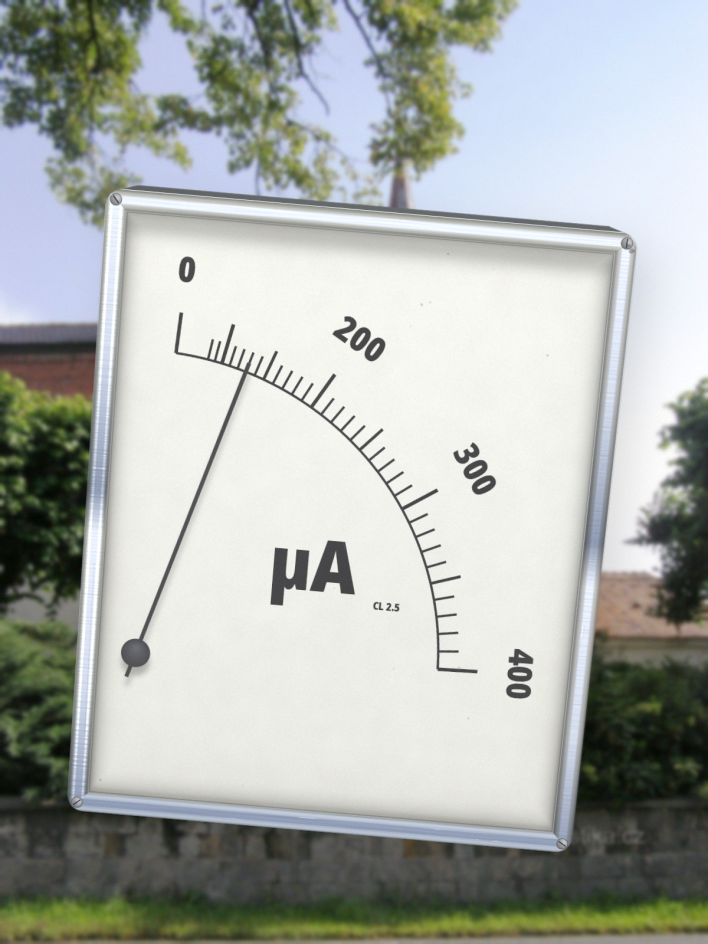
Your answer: 130 µA
